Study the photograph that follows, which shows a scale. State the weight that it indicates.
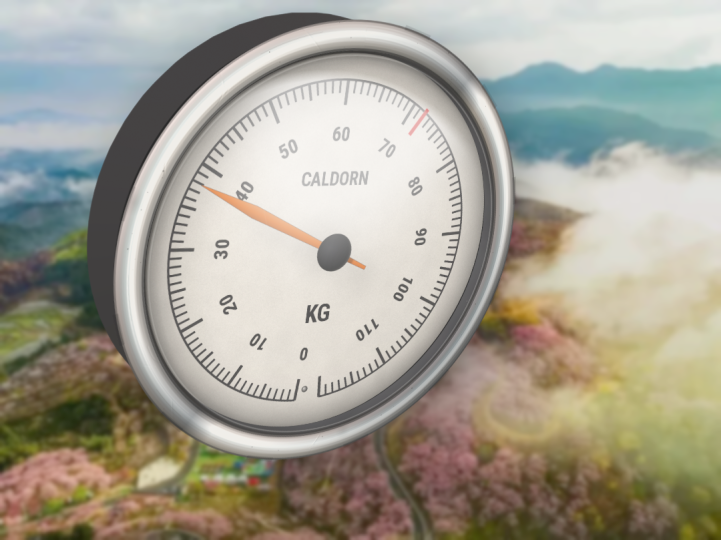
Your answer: 38 kg
